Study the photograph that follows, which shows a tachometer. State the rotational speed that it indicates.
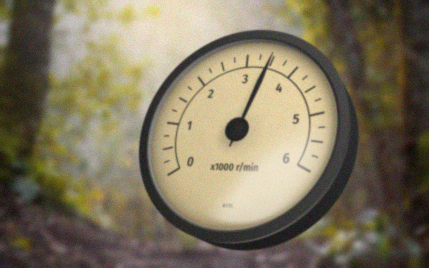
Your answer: 3500 rpm
